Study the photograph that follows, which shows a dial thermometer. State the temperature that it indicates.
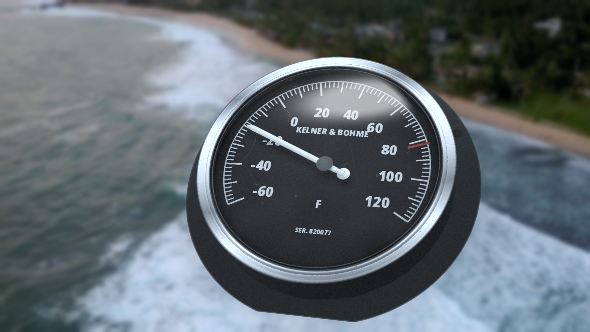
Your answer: -20 °F
